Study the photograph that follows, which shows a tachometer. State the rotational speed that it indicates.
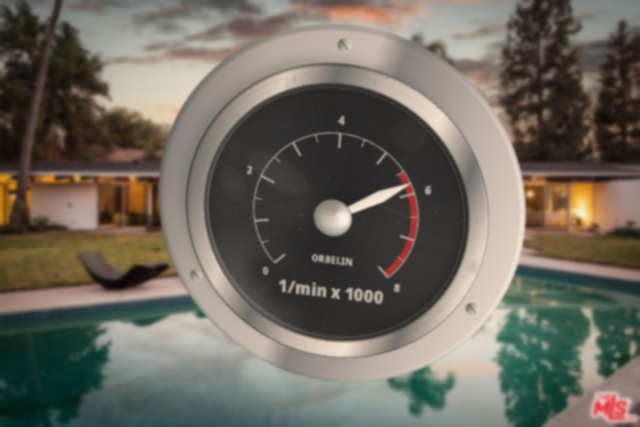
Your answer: 5750 rpm
